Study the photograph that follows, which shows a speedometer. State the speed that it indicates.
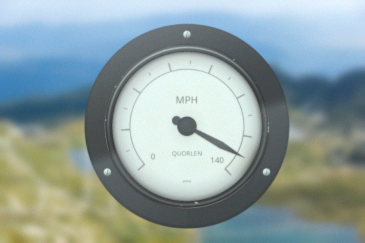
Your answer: 130 mph
